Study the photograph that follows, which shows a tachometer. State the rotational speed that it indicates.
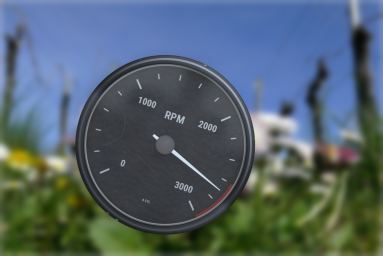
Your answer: 2700 rpm
